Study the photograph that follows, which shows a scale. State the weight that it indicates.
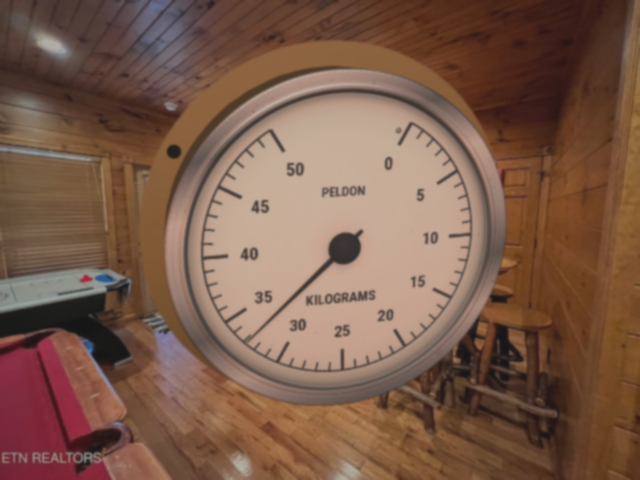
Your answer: 33 kg
